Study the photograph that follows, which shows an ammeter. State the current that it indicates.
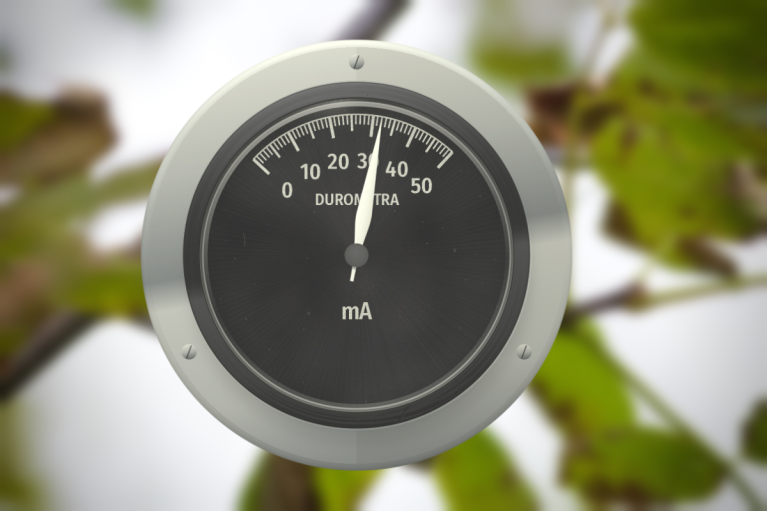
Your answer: 32 mA
